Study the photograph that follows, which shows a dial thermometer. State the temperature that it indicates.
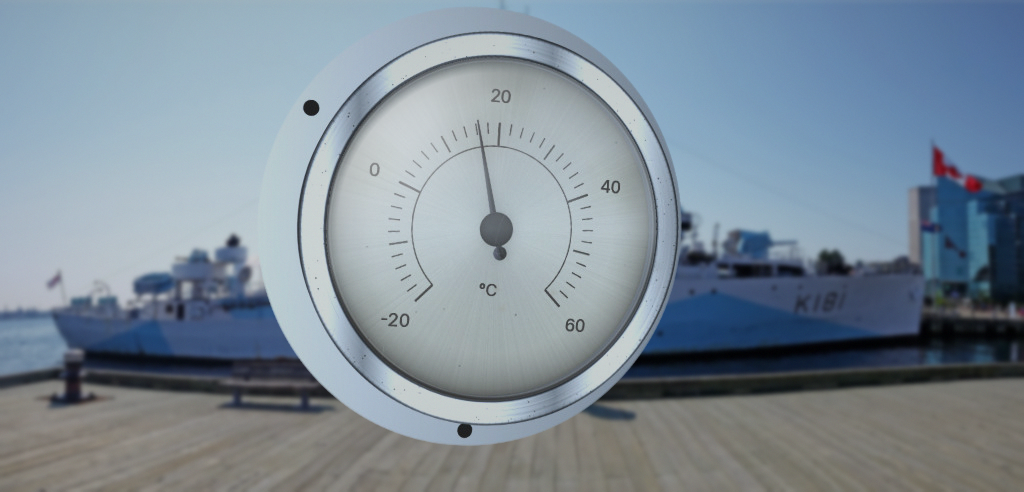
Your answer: 16 °C
